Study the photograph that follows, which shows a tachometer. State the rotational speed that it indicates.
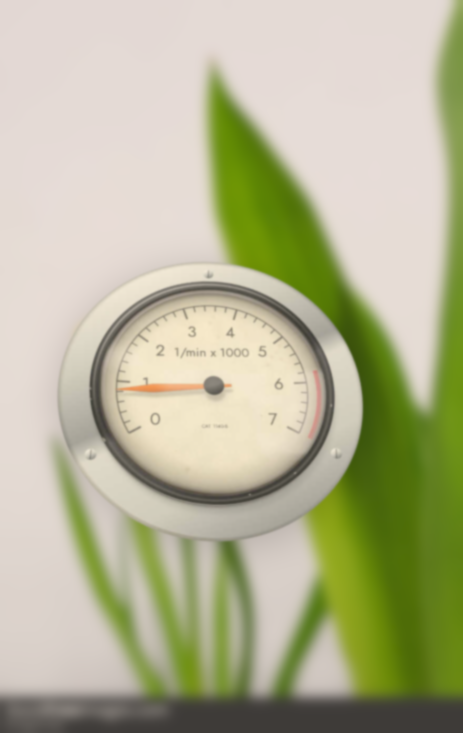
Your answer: 800 rpm
